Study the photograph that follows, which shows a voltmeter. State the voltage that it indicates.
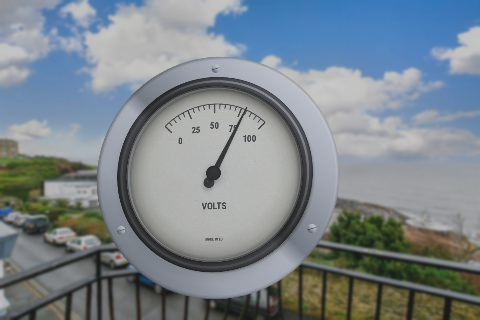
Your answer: 80 V
